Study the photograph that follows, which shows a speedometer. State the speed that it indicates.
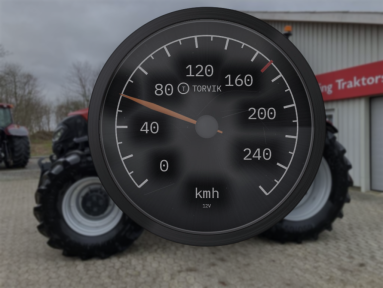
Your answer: 60 km/h
